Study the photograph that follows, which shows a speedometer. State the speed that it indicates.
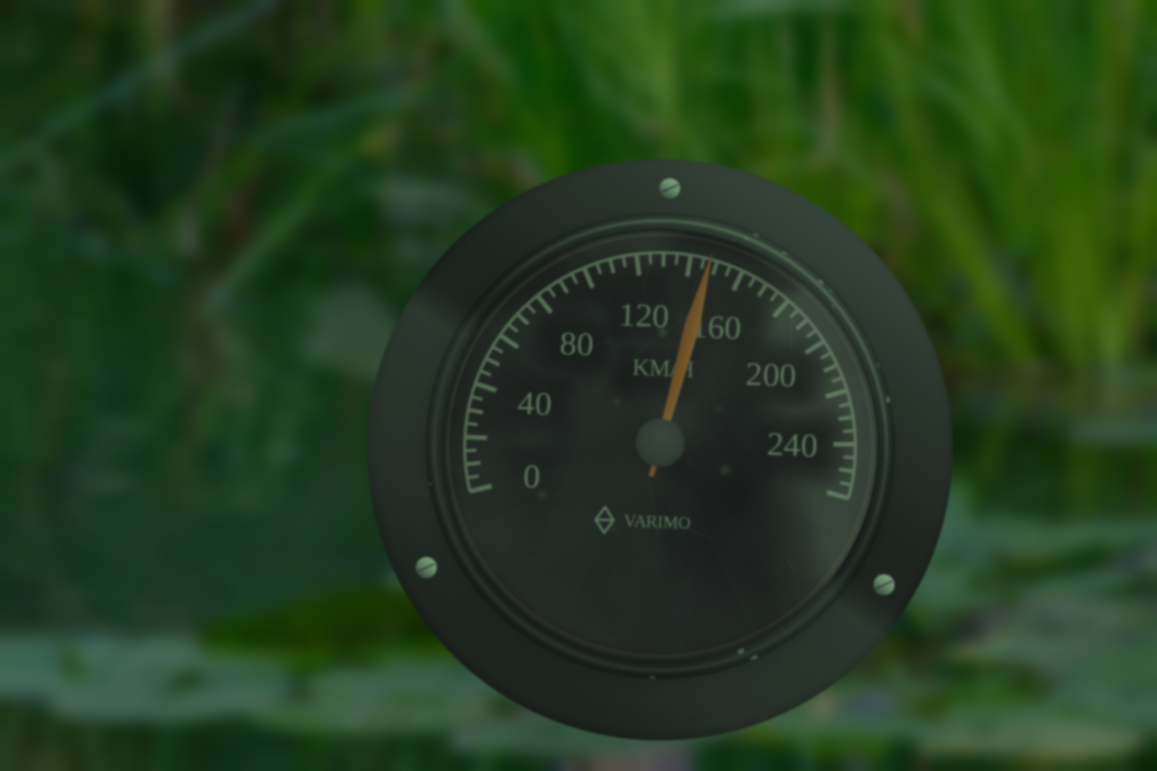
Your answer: 147.5 km/h
